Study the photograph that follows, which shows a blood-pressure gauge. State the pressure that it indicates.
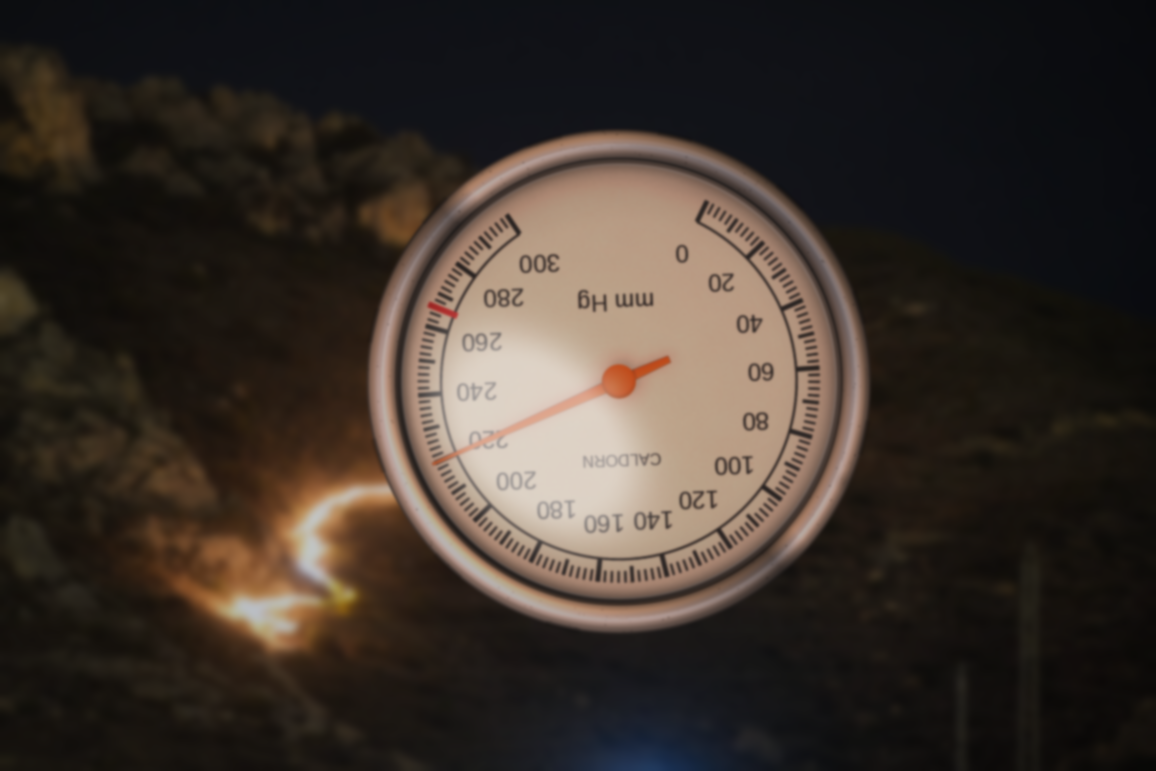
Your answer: 220 mmHg
